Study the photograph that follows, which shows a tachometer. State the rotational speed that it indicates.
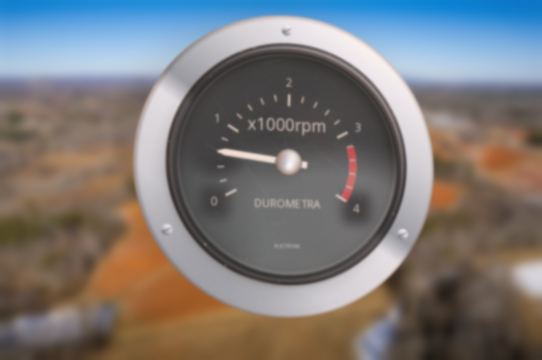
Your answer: 600 rpm
